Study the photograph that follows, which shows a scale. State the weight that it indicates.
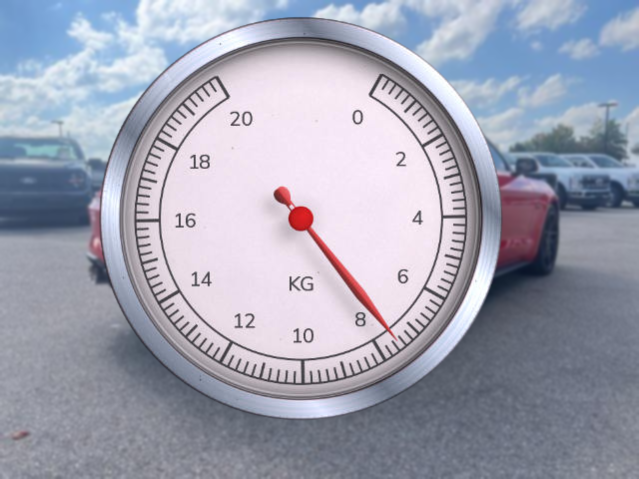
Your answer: 7.5 kg
